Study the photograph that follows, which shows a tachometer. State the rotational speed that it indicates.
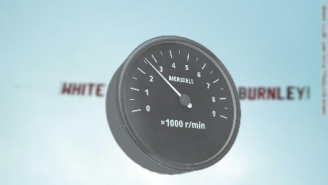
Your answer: 2500 rpm
